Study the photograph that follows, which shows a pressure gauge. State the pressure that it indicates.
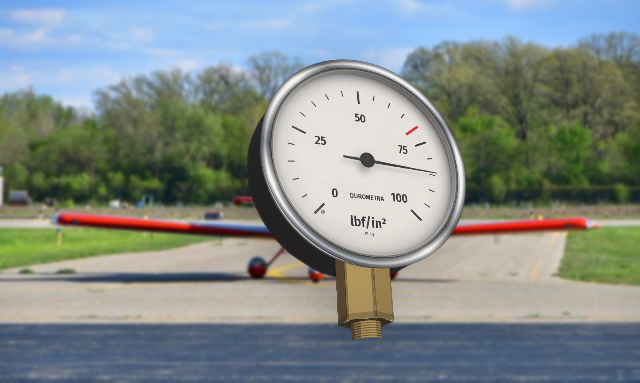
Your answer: 85 psi
